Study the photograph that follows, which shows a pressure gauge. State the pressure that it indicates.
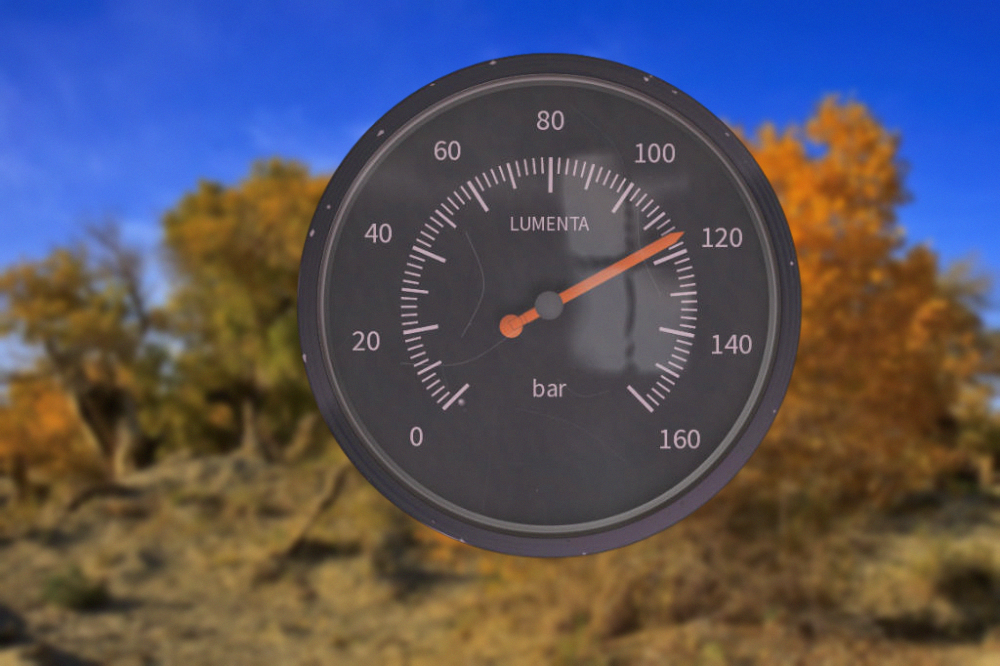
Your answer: 116 bar
